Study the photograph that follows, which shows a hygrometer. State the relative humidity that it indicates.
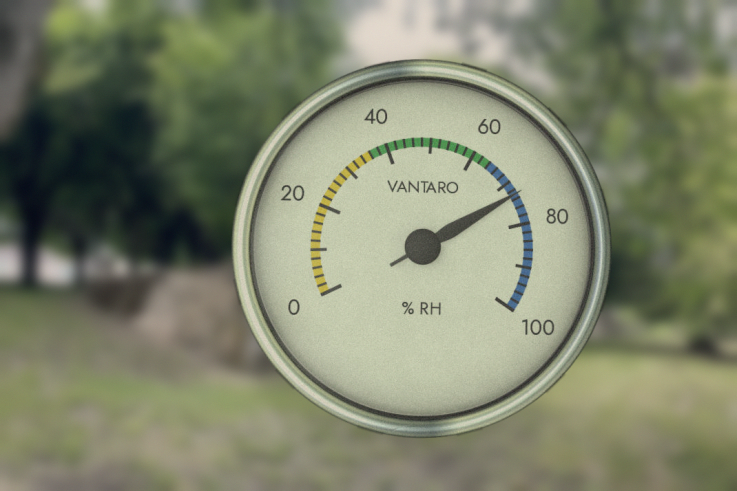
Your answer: 73 %
